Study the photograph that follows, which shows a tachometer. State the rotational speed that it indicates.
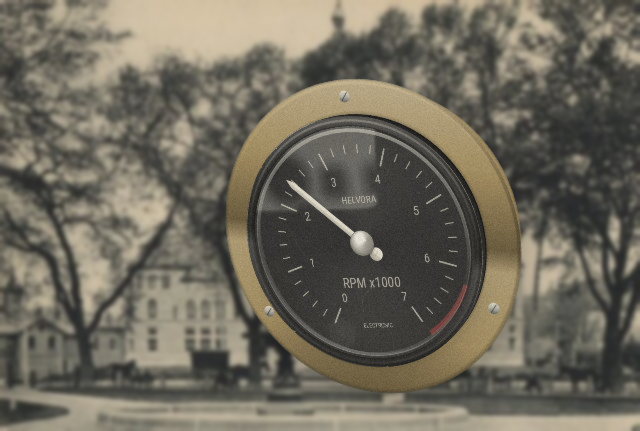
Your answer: 2400 rpm
